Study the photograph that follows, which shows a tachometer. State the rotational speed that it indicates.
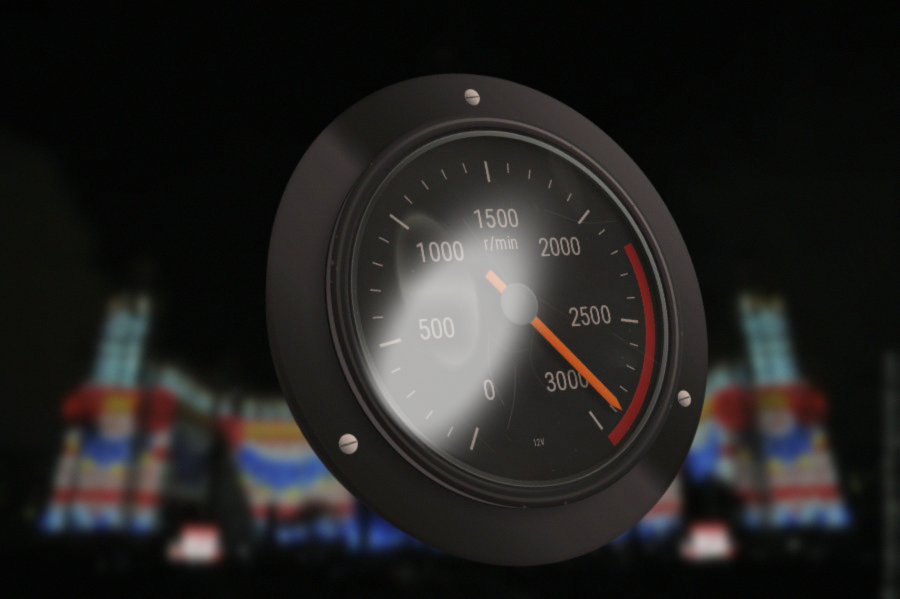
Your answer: 2900 rpm
